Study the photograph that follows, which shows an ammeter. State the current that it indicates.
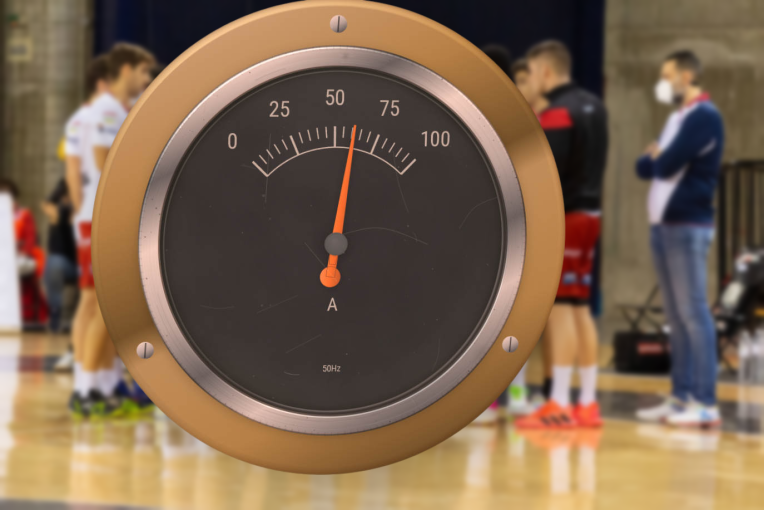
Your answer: 60 A
